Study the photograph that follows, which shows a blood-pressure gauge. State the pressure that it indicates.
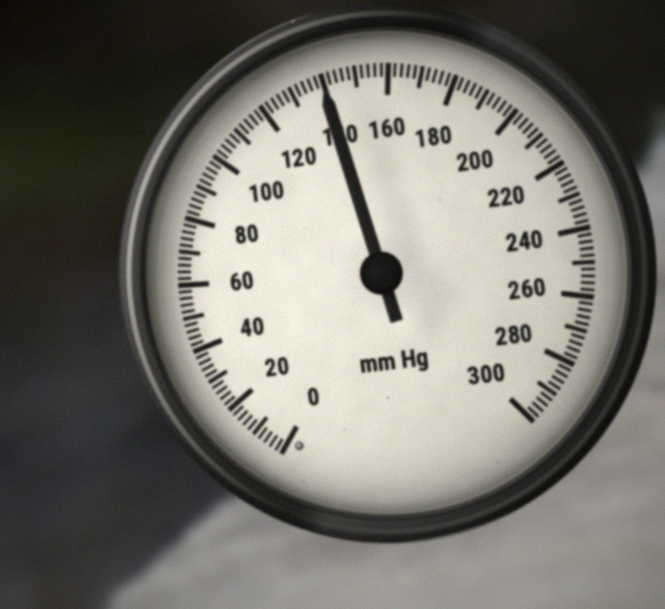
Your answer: 140 mmHg
